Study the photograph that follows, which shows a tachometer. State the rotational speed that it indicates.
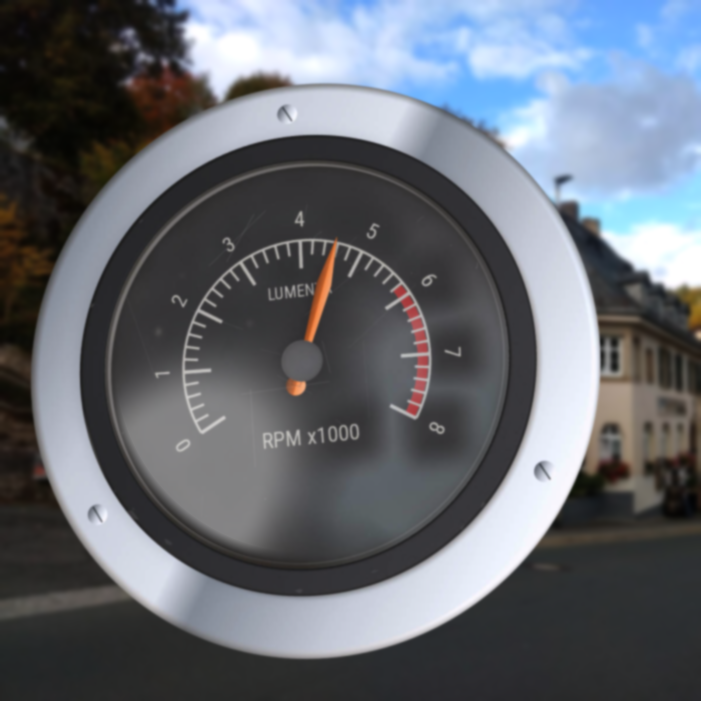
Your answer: 4600 rpm
